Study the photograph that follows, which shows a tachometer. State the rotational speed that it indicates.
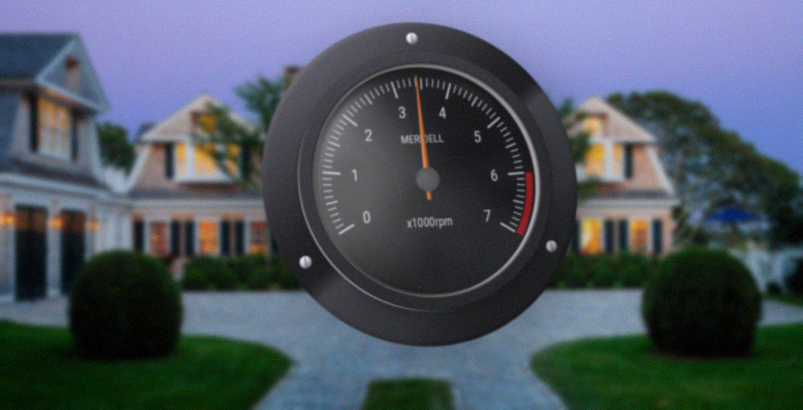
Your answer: 3400 rpm
